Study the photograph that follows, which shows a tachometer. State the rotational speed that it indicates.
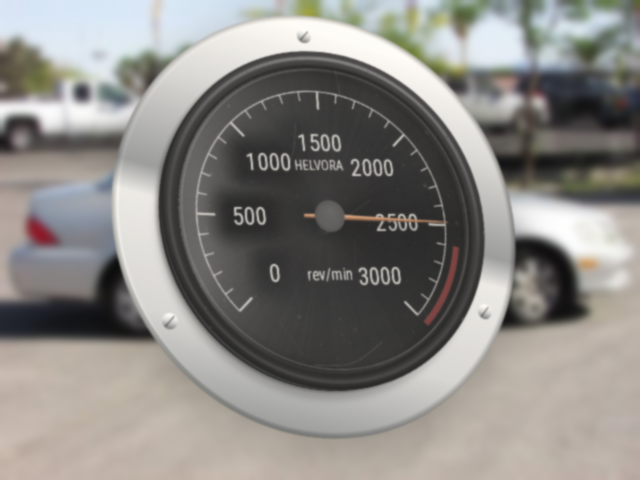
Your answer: 2500 rpm
